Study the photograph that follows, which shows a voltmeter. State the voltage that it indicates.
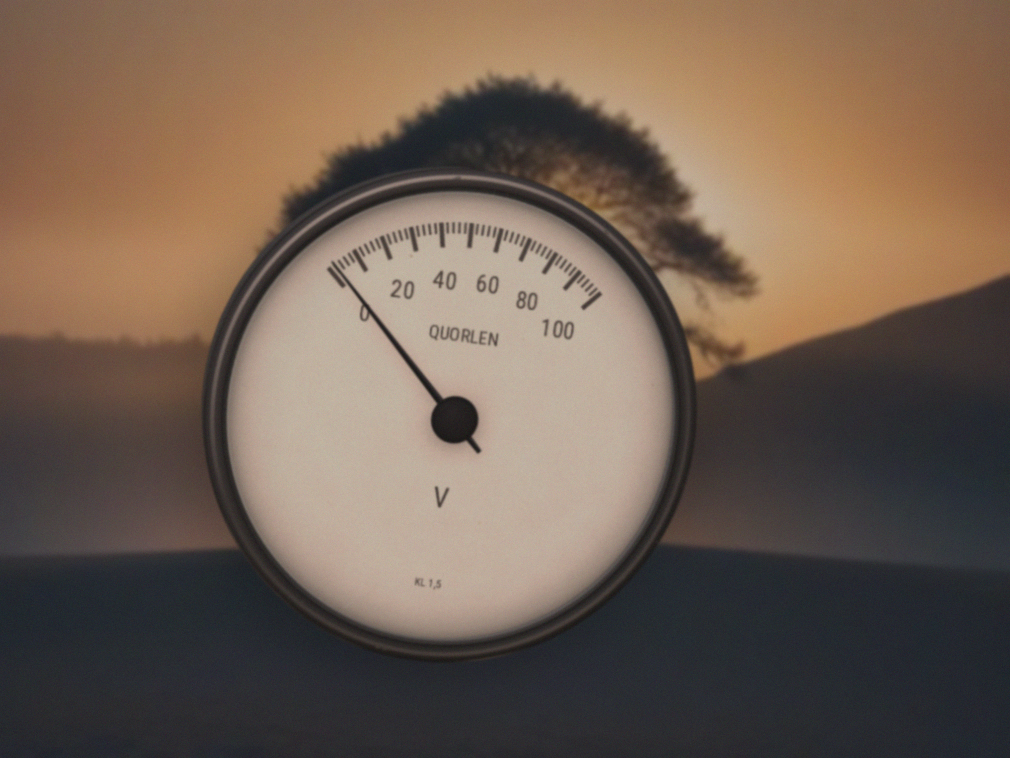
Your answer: 2 V
